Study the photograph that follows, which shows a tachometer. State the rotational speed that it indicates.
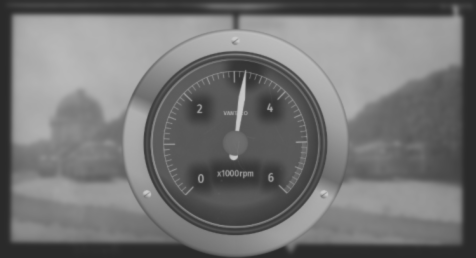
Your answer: 3200 rpm
